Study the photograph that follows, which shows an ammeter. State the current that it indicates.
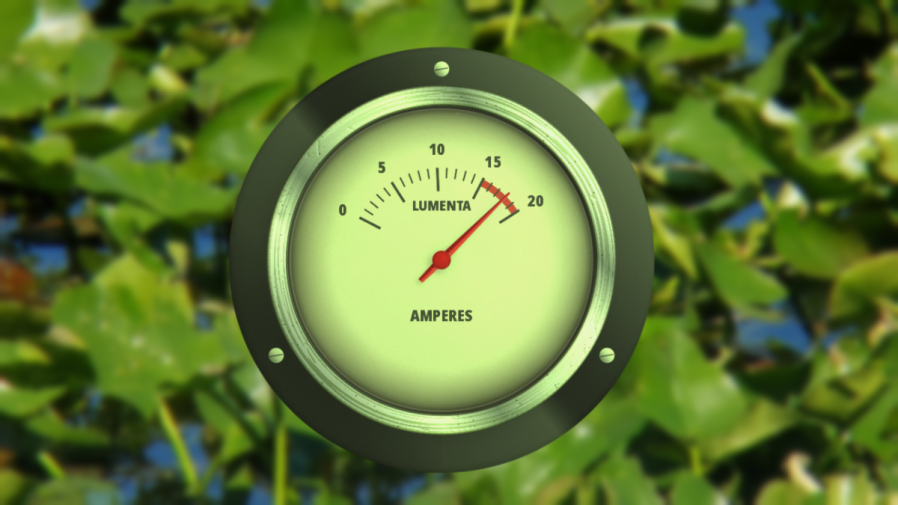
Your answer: 18 A
